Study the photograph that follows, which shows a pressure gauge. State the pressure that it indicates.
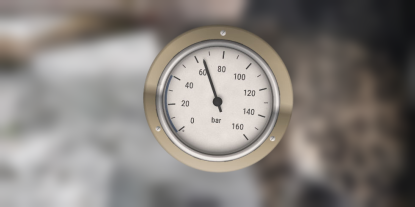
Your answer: 65 bar
